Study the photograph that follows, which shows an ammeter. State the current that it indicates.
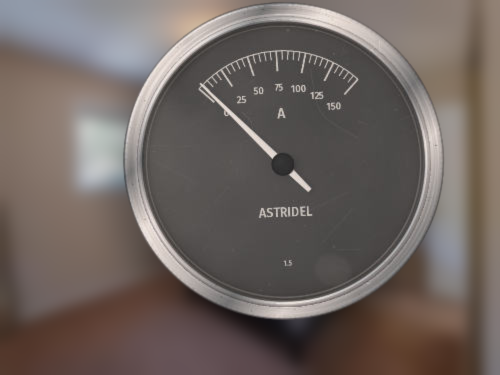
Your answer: 5 A
